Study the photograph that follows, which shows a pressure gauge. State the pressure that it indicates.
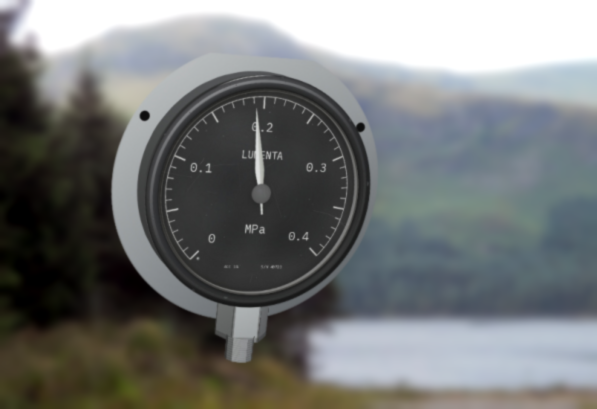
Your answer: 0.19 MPa
